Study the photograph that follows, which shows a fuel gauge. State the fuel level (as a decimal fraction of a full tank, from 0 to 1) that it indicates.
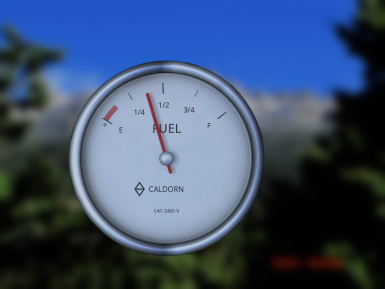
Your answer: 0.375
